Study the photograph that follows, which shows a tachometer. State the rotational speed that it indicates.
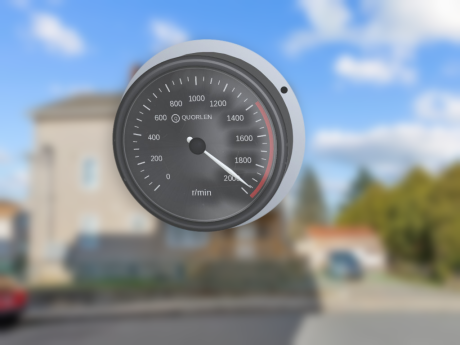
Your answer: 1950 rpm
